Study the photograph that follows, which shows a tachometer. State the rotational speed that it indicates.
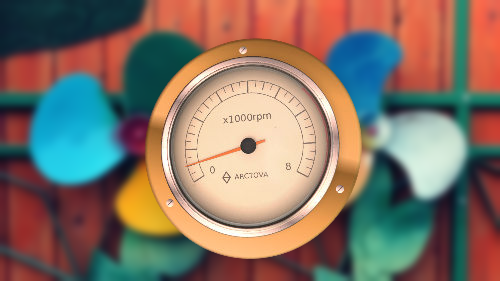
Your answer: 500 rpm
